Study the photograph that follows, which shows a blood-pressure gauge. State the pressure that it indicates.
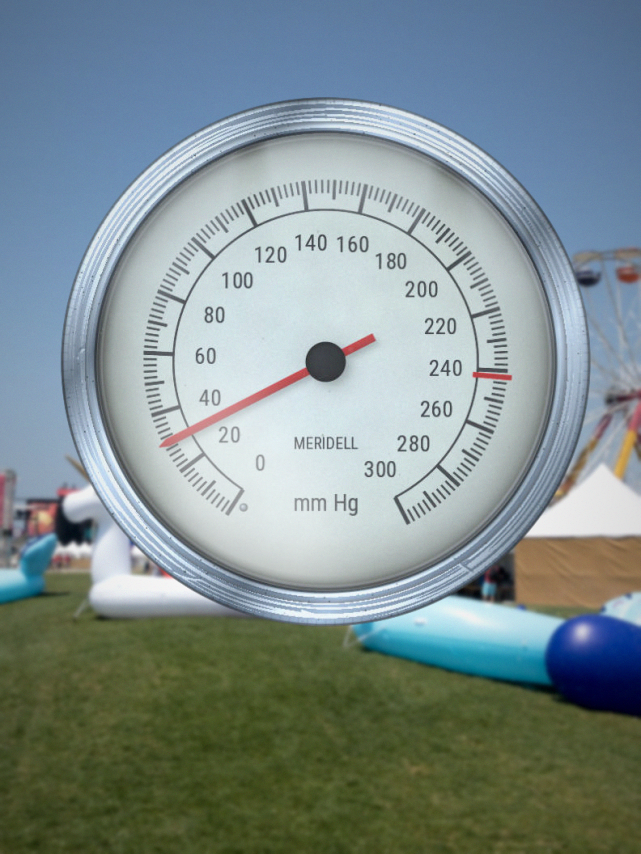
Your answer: 30 mmHg
